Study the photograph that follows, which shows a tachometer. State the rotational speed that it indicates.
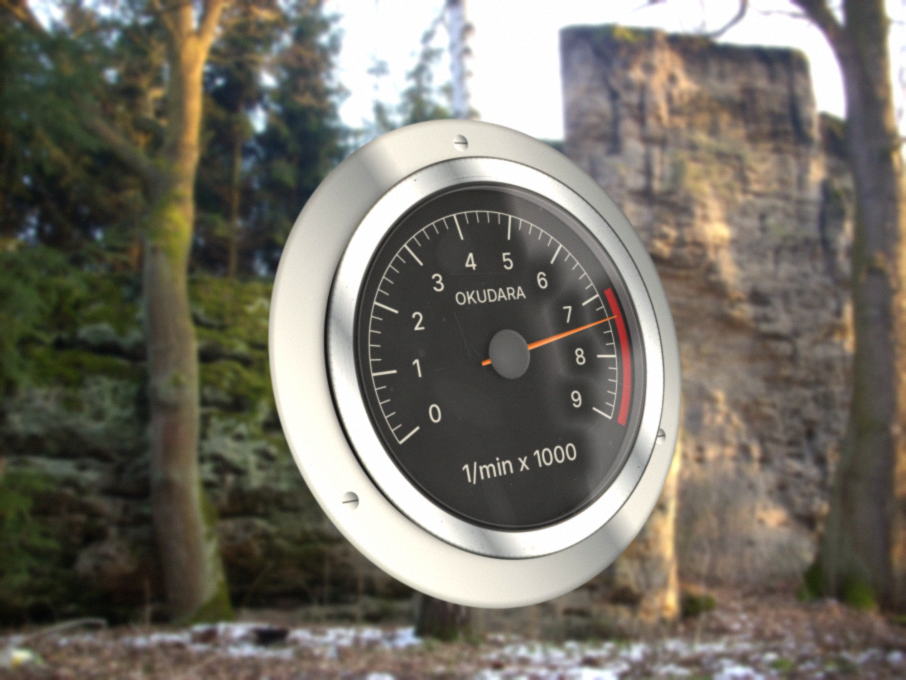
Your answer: 7400 rpm
